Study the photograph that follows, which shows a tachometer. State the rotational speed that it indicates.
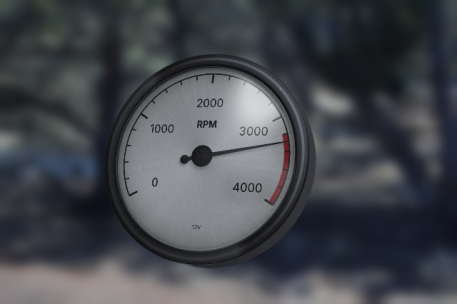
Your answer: 3300 rpm
